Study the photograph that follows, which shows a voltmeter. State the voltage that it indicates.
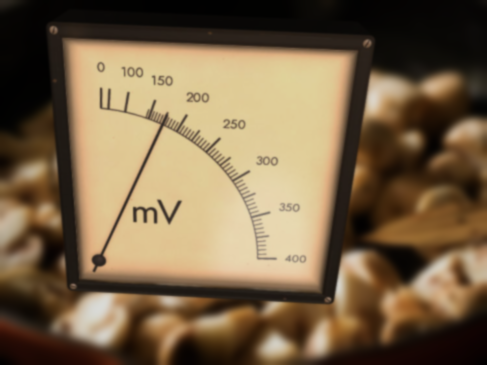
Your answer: 175 mV
